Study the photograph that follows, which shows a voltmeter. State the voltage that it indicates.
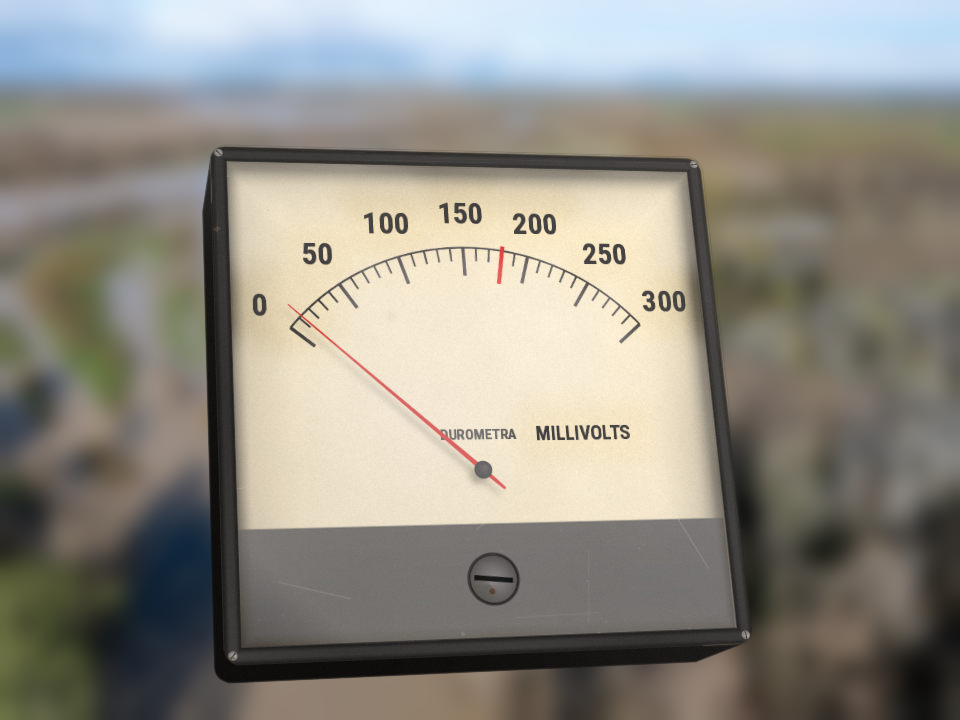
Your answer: 10 mV
